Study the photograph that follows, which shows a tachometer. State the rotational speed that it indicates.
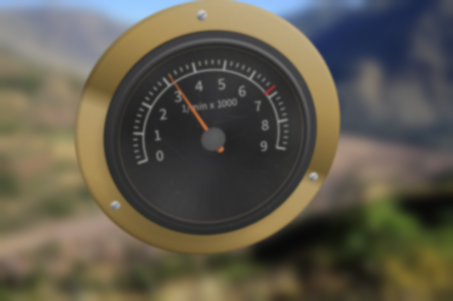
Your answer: 3200 rpm
